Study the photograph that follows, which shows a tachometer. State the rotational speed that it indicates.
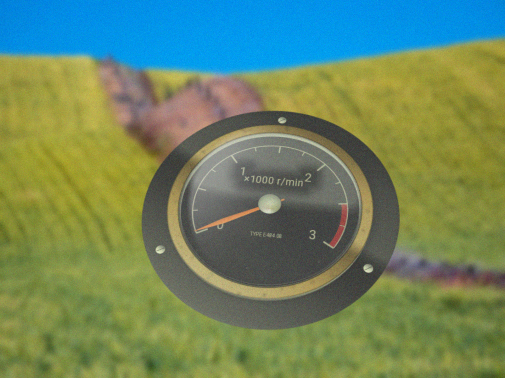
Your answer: 0 rpm
